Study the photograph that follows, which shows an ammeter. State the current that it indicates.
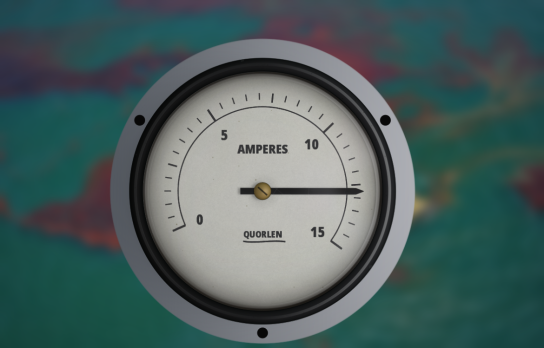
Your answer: 12.75 A
